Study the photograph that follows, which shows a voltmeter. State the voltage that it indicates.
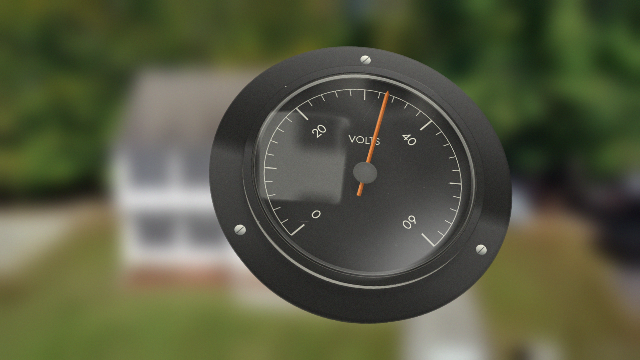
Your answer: 33 V
